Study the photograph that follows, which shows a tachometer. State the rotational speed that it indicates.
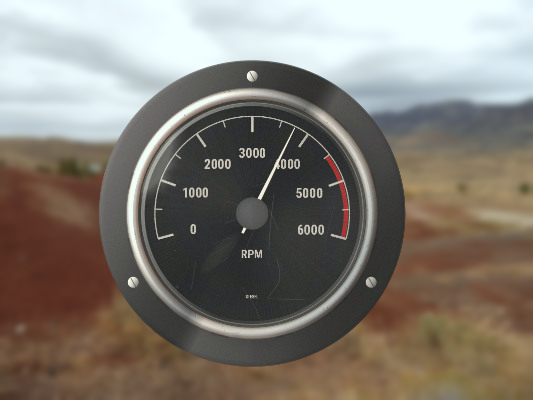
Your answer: 3750 rpm
